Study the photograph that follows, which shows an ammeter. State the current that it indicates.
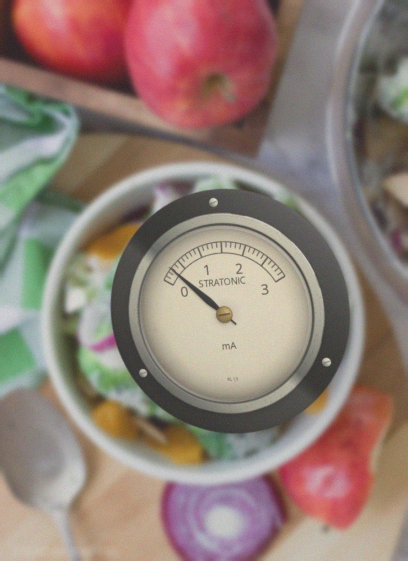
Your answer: 0.3 mA
